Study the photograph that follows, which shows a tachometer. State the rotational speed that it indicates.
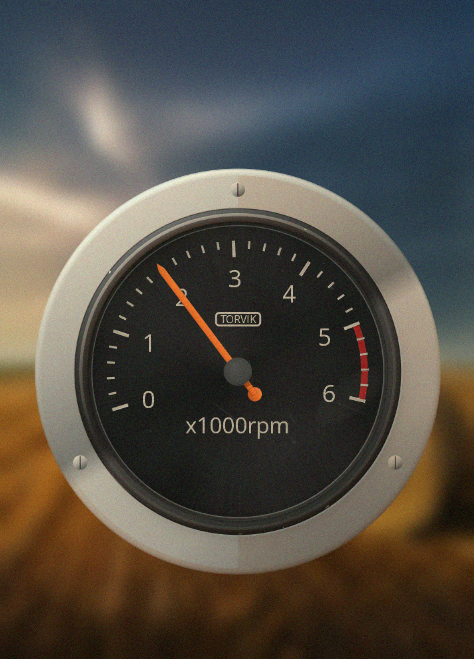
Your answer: 2000 rpm
